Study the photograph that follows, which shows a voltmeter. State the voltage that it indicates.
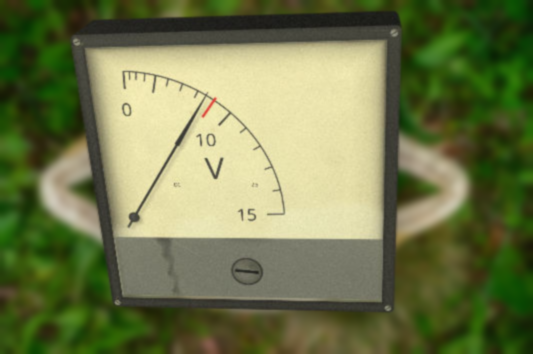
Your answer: 8.5 V
